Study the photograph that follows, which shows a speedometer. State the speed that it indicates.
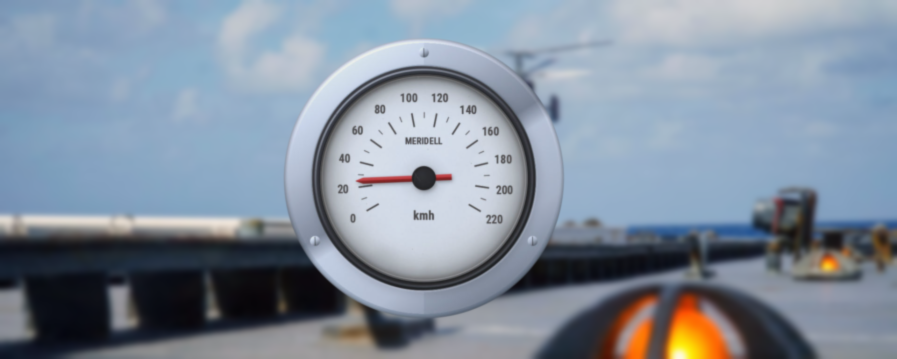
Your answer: 25 km/h
